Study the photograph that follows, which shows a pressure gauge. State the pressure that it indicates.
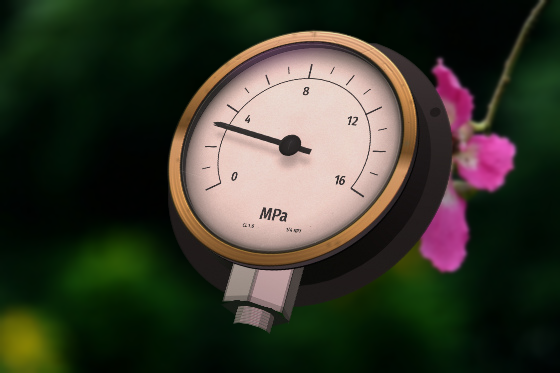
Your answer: 3 MPa
